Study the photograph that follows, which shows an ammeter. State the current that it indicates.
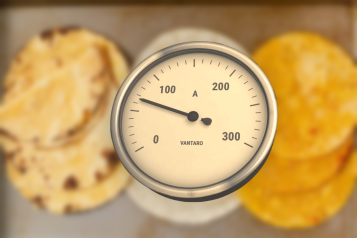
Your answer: 65 A
